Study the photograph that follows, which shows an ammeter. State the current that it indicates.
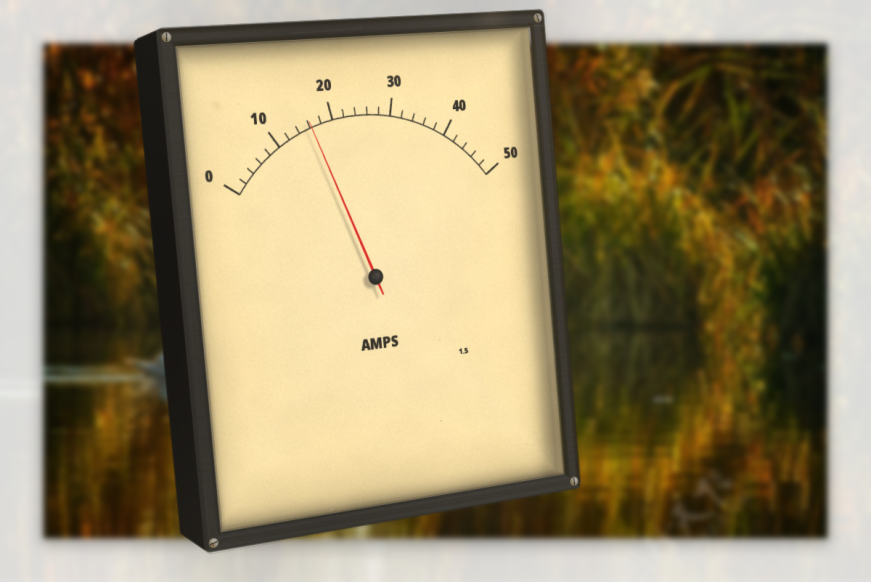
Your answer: 16 A
